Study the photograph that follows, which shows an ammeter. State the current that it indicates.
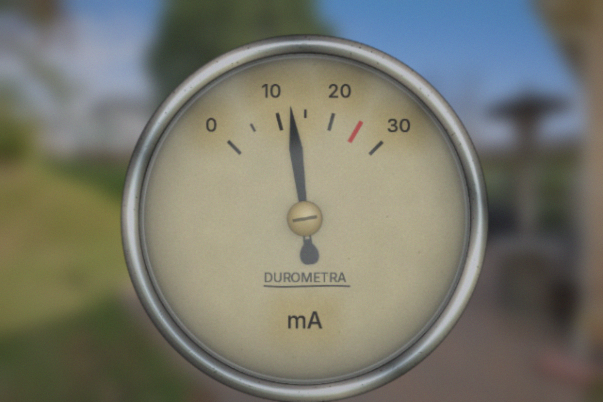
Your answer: 12.5 mA
